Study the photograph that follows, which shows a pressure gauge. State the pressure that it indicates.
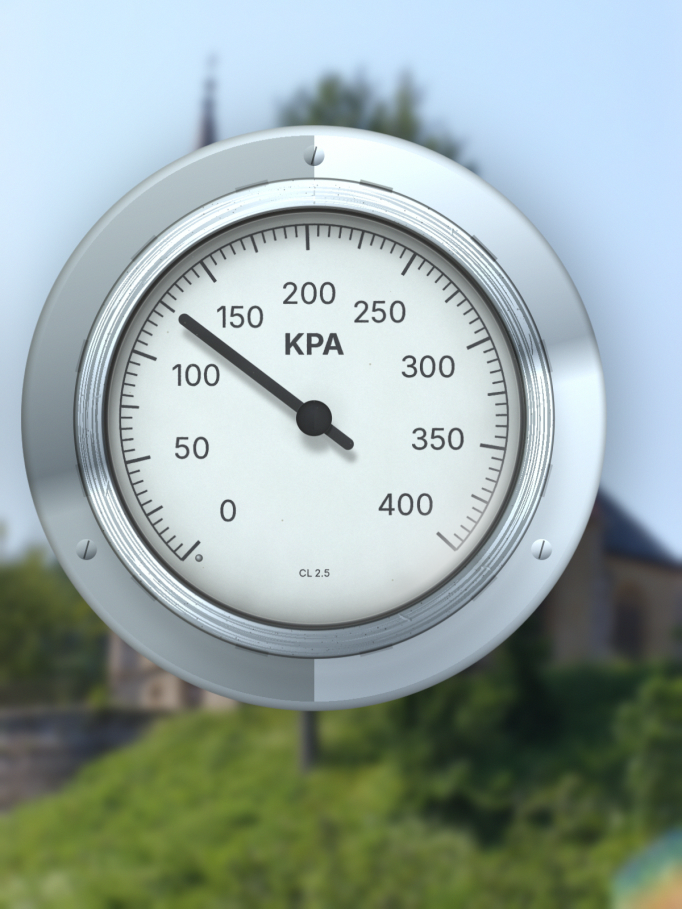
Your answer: 125 kPa
